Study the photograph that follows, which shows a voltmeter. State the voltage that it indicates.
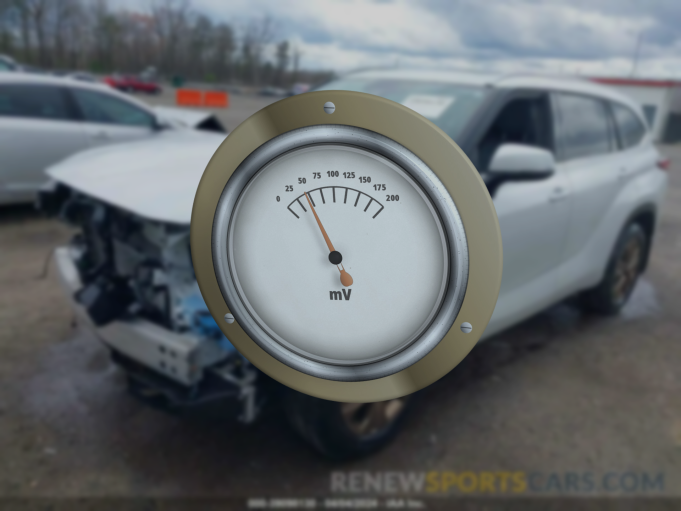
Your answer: 50 mV
